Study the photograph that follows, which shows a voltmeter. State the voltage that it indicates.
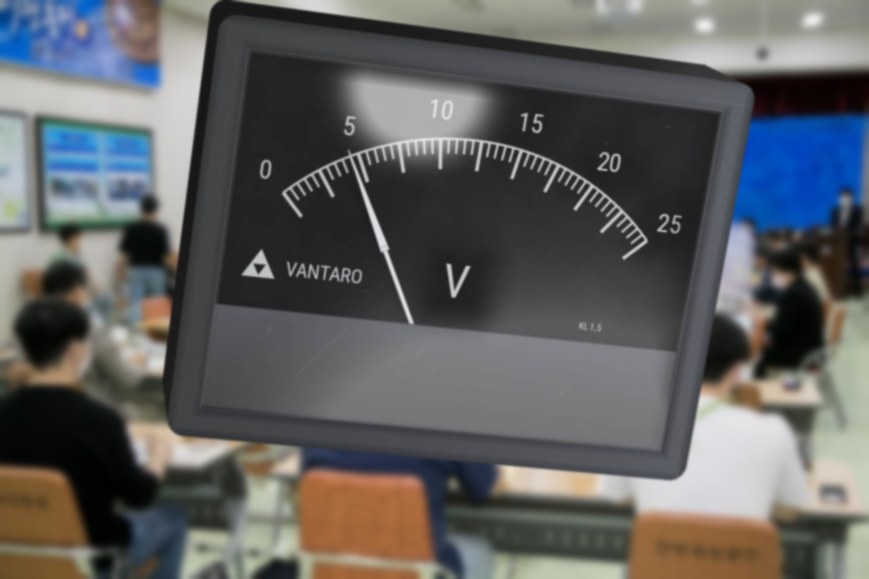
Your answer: 4.5 V
